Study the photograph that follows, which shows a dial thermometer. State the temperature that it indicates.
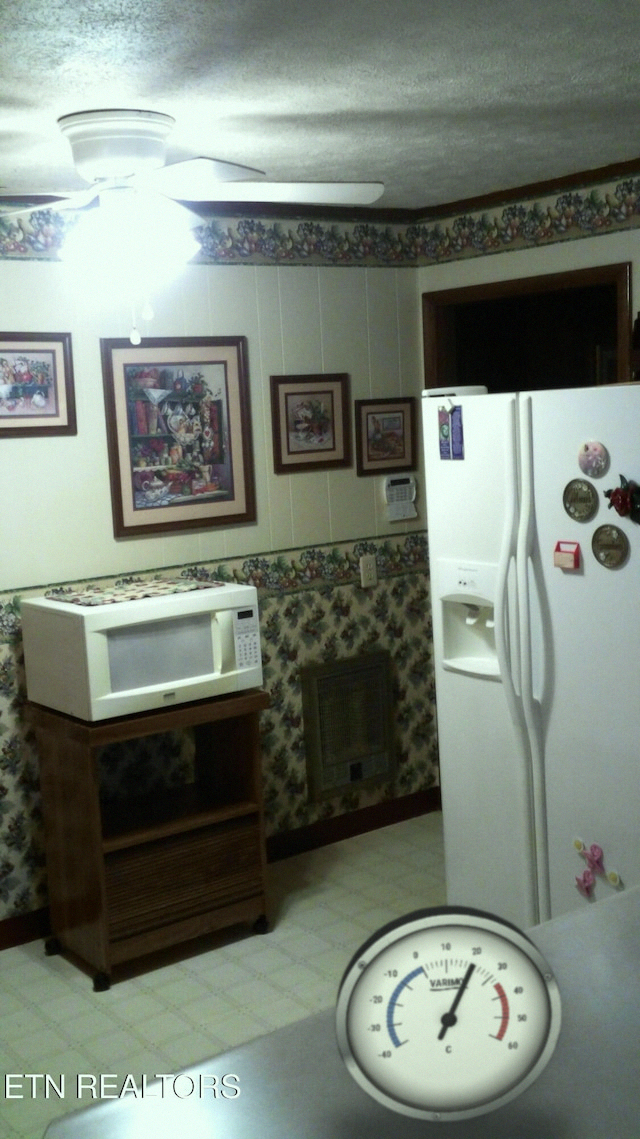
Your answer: 20 °C
